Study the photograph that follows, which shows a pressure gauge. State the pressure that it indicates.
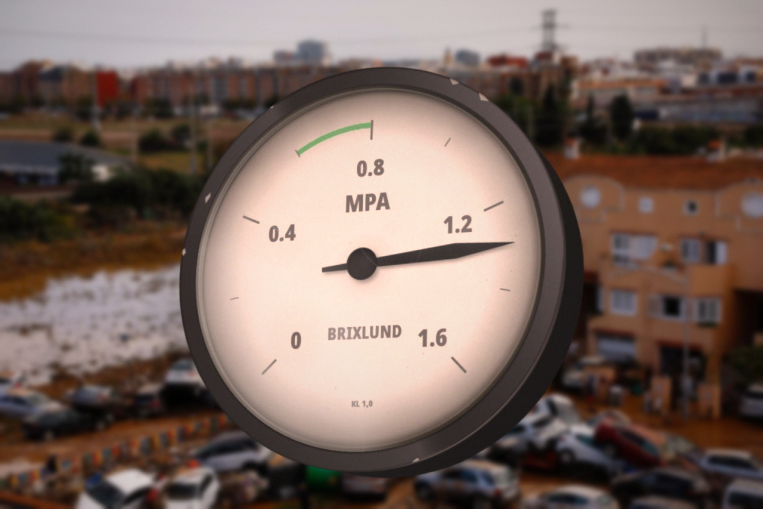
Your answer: 1.3 MPa
